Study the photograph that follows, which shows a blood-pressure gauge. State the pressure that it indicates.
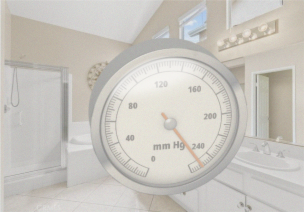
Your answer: 250 mmHg
